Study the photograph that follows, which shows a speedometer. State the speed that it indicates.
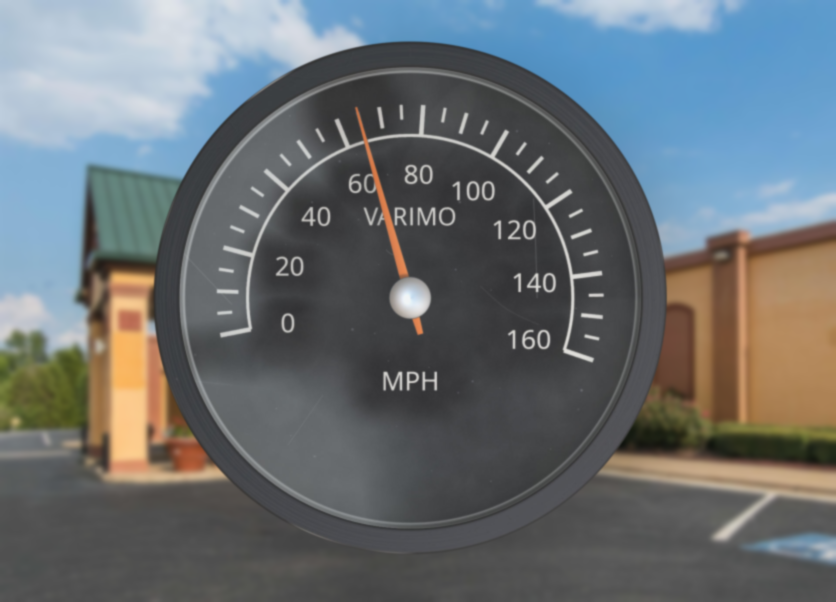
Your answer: 65 mph
